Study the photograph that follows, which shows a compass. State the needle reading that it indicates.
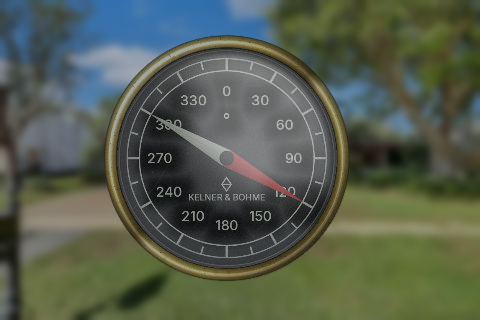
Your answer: 120 °
